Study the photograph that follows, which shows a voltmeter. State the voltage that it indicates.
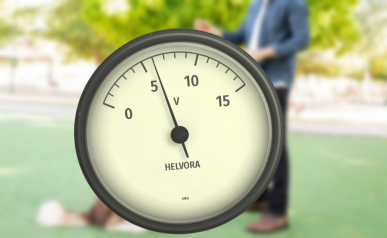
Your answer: 6 V
